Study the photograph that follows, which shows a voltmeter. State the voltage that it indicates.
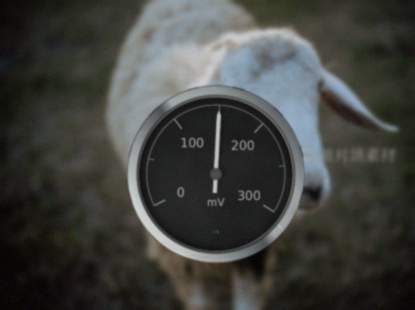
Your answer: 150 mV
